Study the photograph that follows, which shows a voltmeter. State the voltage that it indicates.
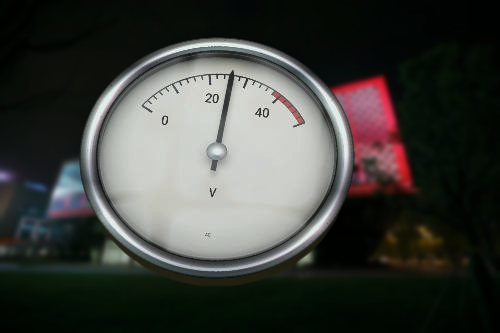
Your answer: 26 V
